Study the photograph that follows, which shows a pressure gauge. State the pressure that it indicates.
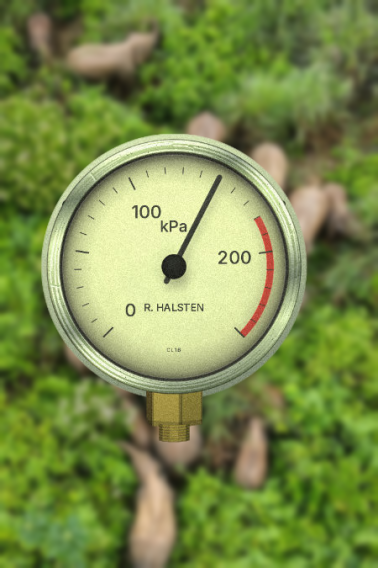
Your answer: 150 kPa
